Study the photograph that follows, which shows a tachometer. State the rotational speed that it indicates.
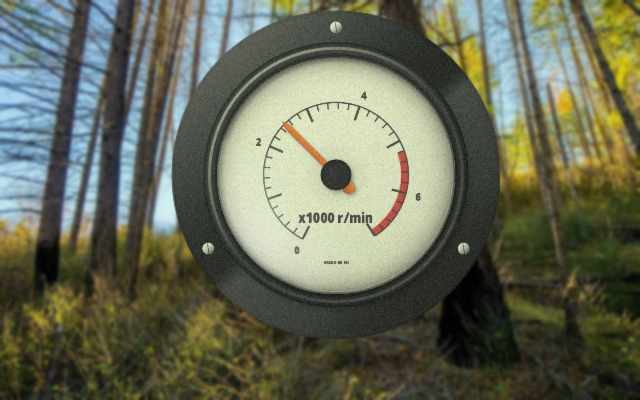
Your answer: 2500 rpm
